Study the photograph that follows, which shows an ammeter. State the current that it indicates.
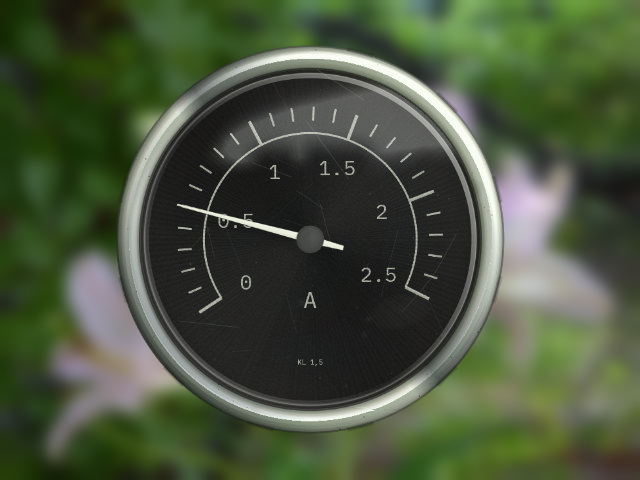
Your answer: 0.5 A
